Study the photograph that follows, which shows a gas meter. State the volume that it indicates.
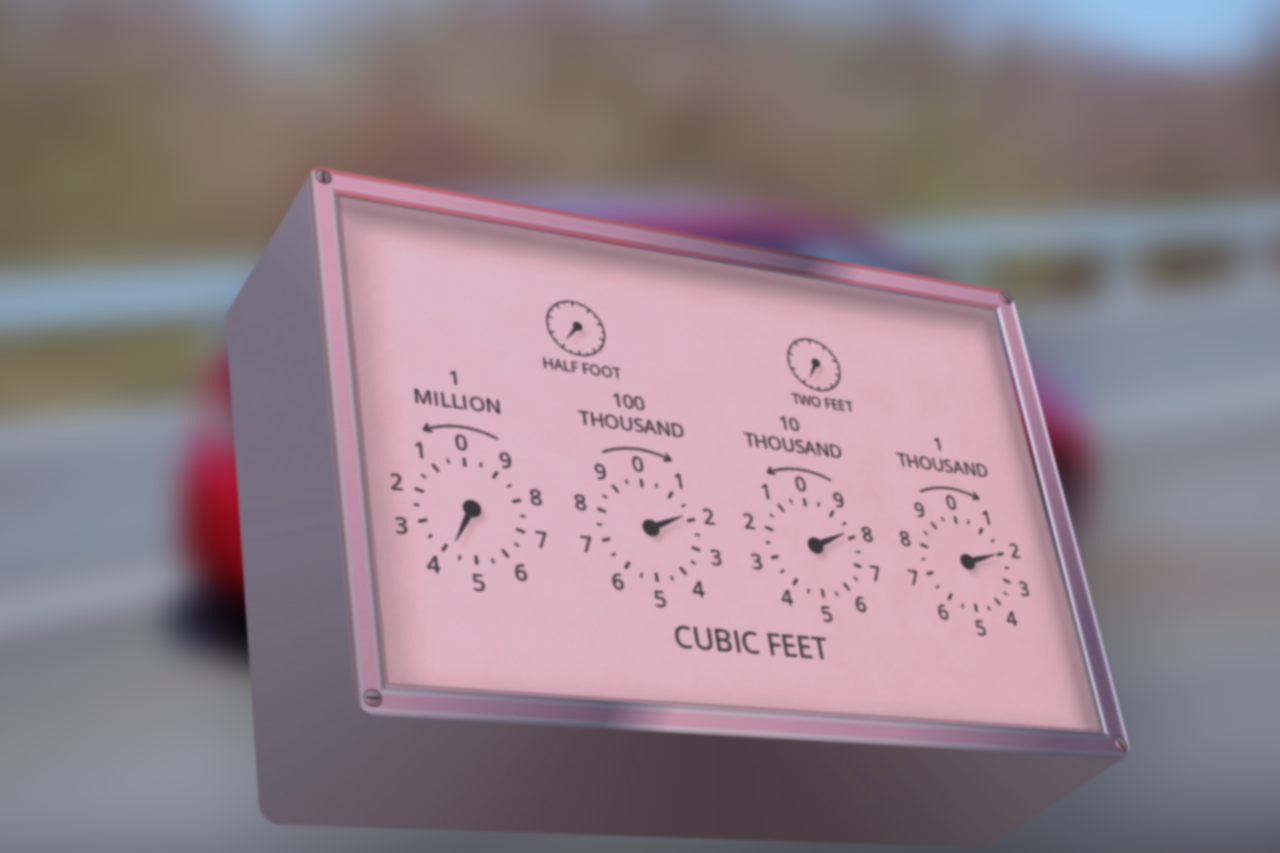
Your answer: 418200 ft³
